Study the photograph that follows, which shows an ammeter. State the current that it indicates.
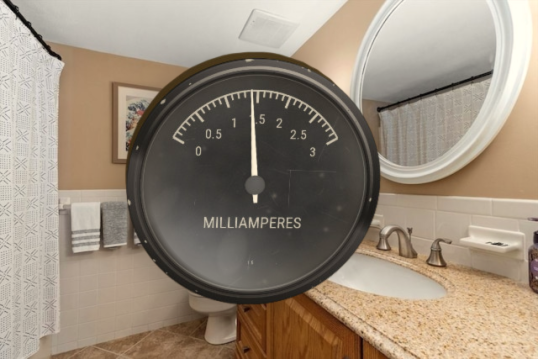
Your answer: 1.4 mA
